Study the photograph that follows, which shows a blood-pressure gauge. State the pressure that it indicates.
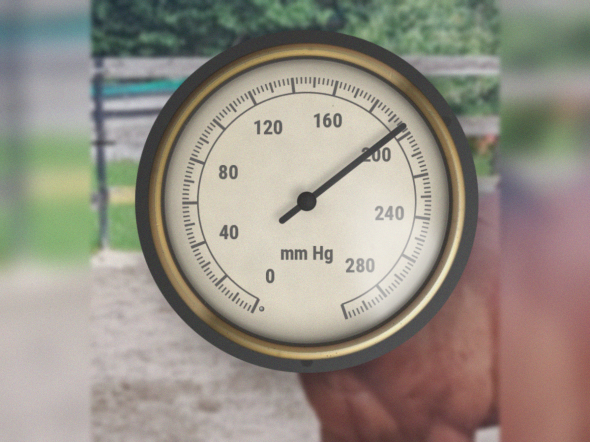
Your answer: 196 mmHg
